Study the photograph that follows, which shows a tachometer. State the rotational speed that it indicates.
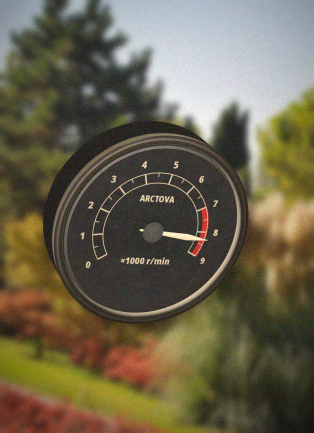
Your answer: 8250 rpm
